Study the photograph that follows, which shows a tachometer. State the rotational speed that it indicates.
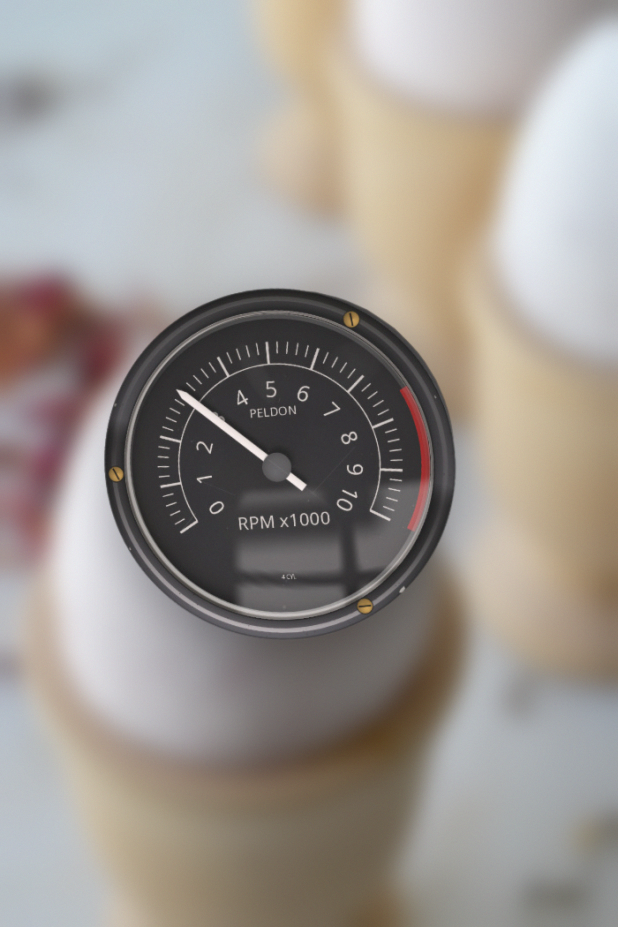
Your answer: 3000 rpm
